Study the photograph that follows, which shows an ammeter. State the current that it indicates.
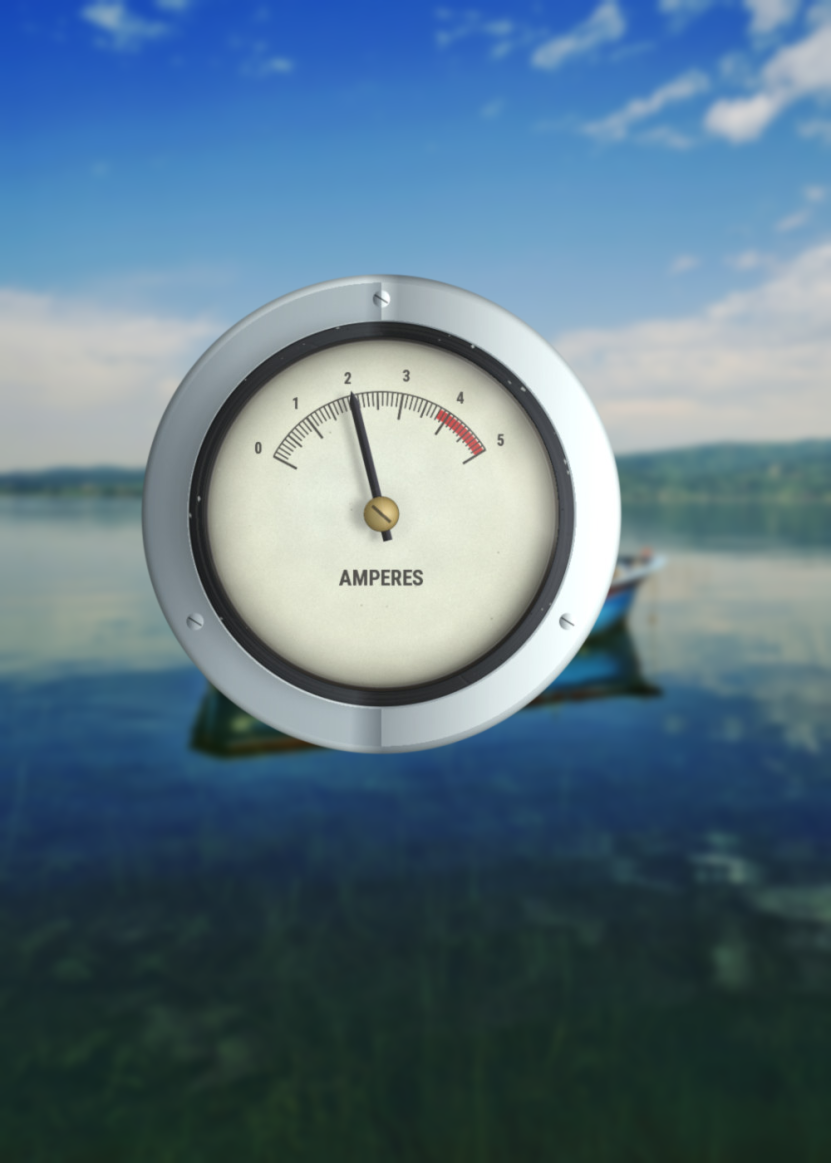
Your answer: 2 A
